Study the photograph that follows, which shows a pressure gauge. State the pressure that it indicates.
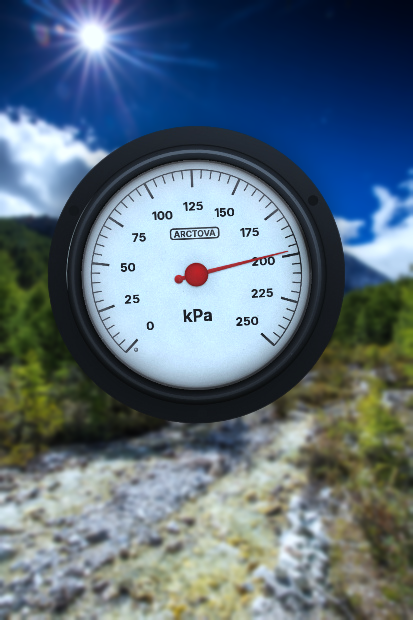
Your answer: 197.5 kPa
